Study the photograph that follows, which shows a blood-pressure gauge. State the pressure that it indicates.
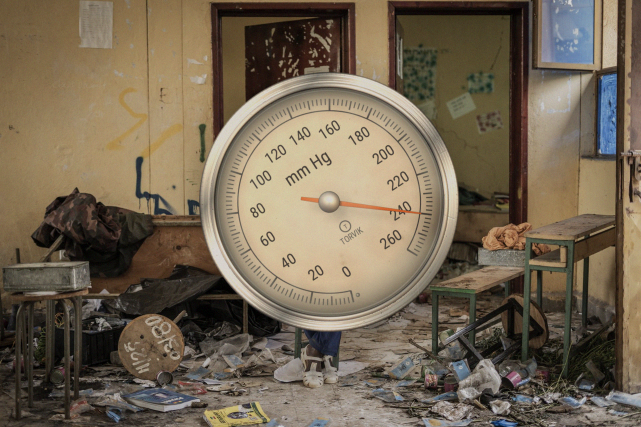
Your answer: 240 mmHg
